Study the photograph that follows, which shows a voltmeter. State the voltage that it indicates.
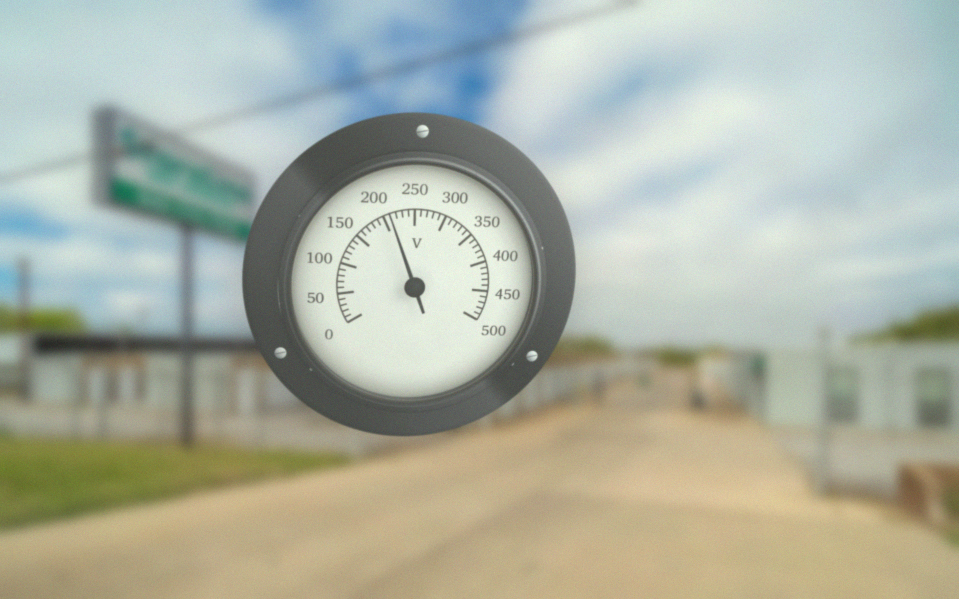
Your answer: 210 V
